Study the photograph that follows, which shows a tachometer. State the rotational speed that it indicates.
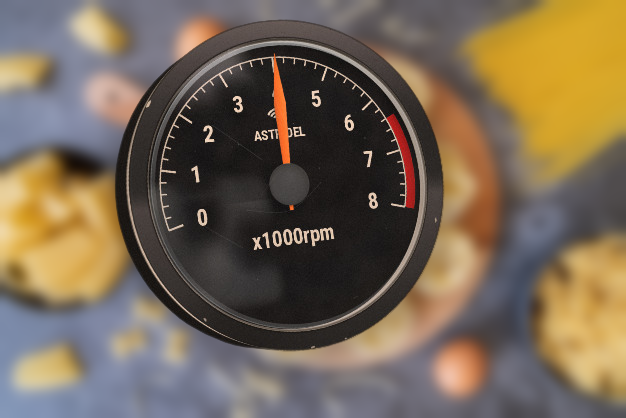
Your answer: 4000 rpm
